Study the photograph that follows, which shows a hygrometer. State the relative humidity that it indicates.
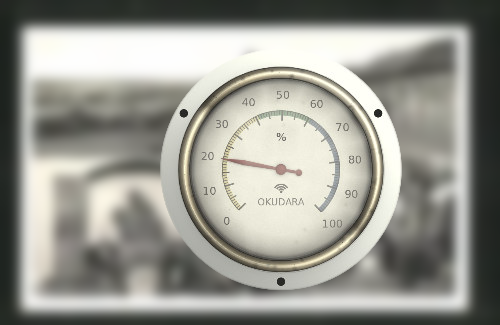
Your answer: 20 %
